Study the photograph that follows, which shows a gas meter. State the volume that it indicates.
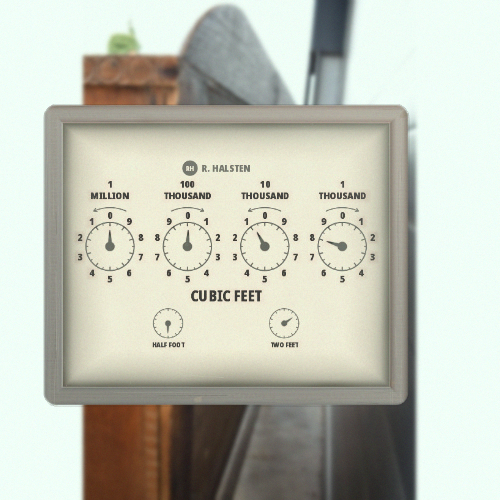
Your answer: 800 ft³
